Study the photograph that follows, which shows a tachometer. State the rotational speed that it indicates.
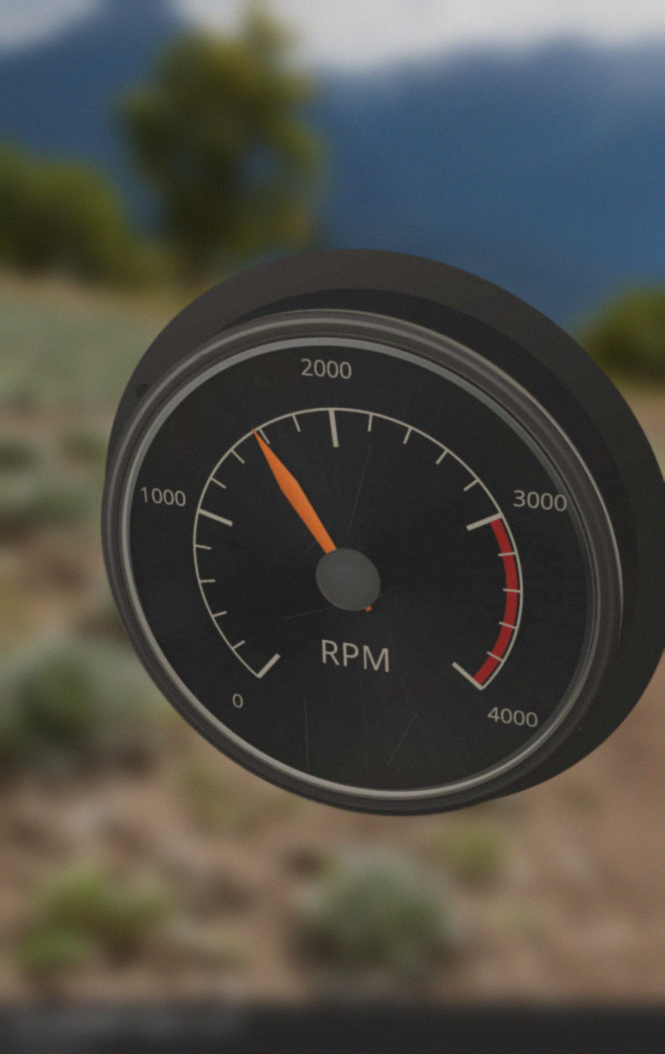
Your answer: 1600 rpm
